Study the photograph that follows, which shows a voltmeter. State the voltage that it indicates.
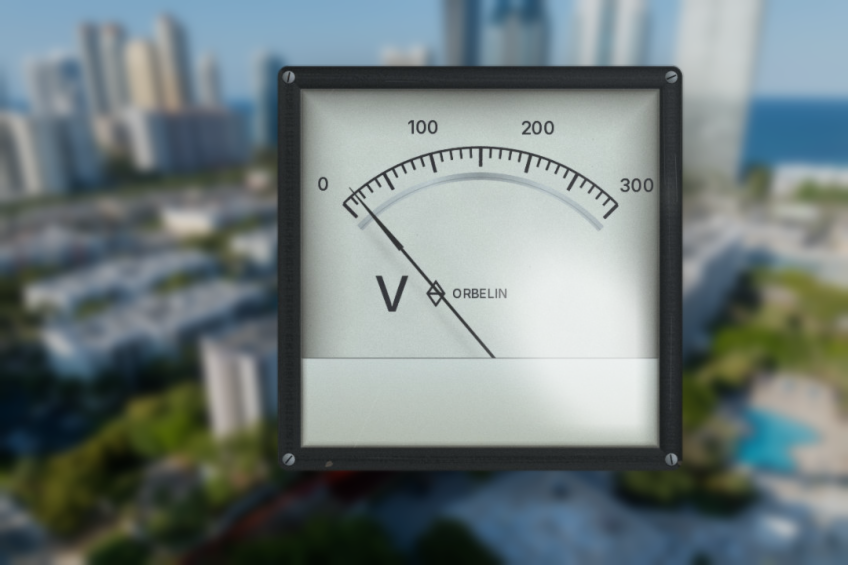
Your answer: 15 V
